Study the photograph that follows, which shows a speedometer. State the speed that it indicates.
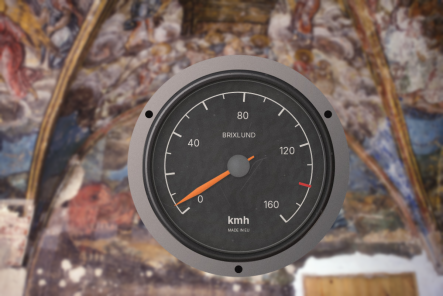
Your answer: 5 km/h
